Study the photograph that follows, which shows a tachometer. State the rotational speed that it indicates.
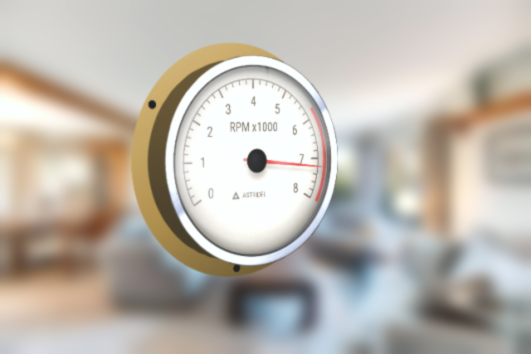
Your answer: 7200 rpm
